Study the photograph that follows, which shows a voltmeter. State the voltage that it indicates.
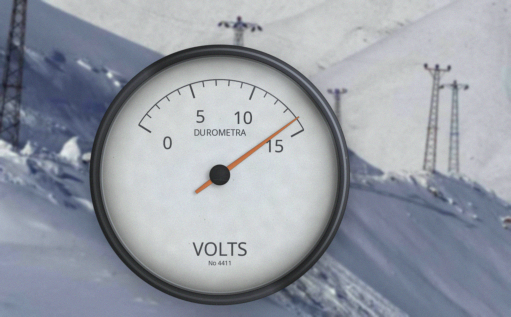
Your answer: 14 V
